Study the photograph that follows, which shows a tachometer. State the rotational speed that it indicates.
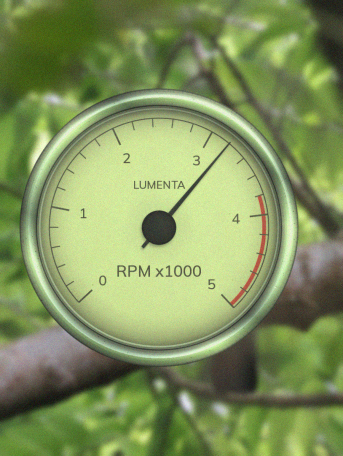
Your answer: 3200 rpm
